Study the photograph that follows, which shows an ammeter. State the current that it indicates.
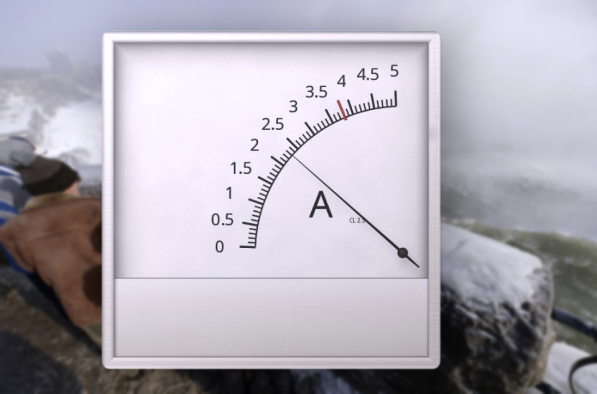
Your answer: 2.3 A
